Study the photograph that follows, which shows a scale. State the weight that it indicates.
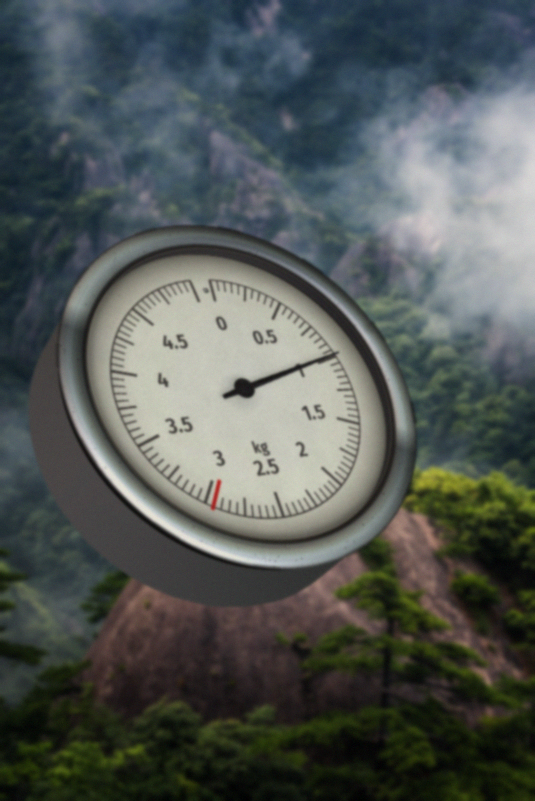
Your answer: 1 kg
